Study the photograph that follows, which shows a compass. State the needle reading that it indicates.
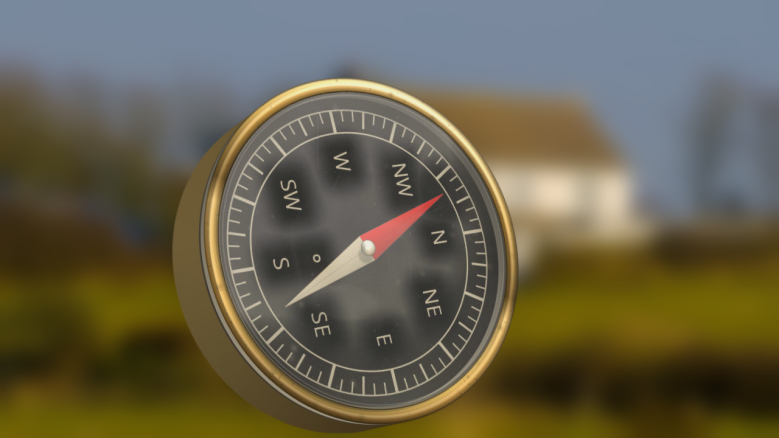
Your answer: 337.5 °
